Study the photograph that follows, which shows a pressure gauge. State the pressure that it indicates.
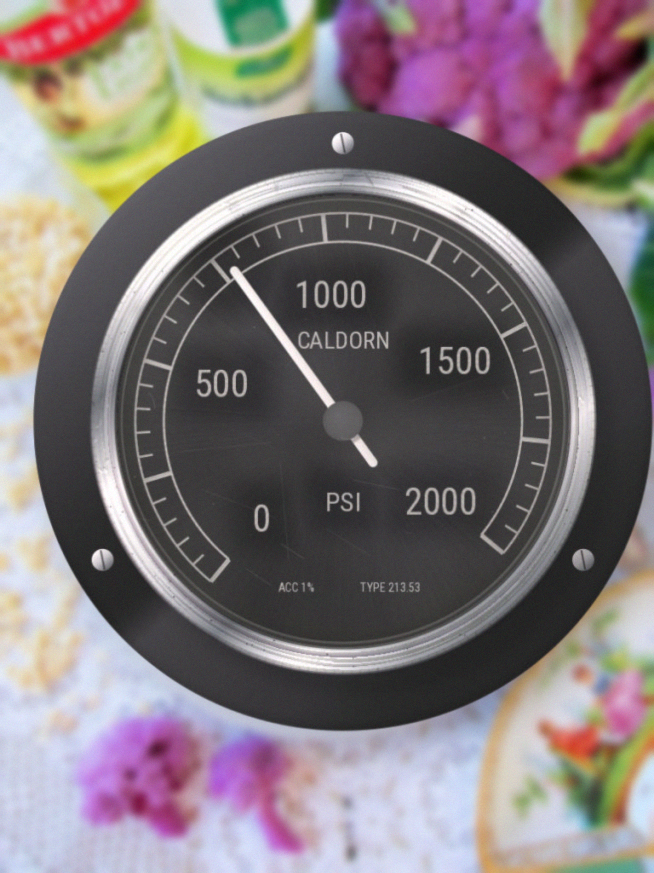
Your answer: 775 psi
